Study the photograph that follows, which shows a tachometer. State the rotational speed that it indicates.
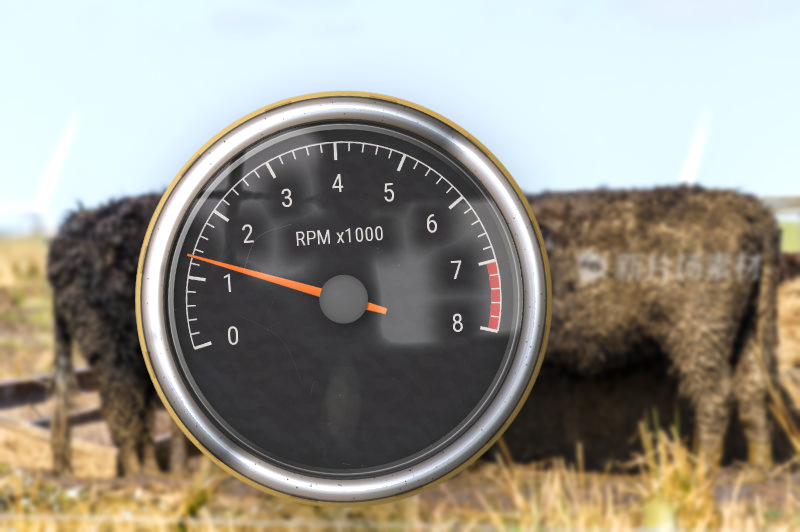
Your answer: 1300 rpm
